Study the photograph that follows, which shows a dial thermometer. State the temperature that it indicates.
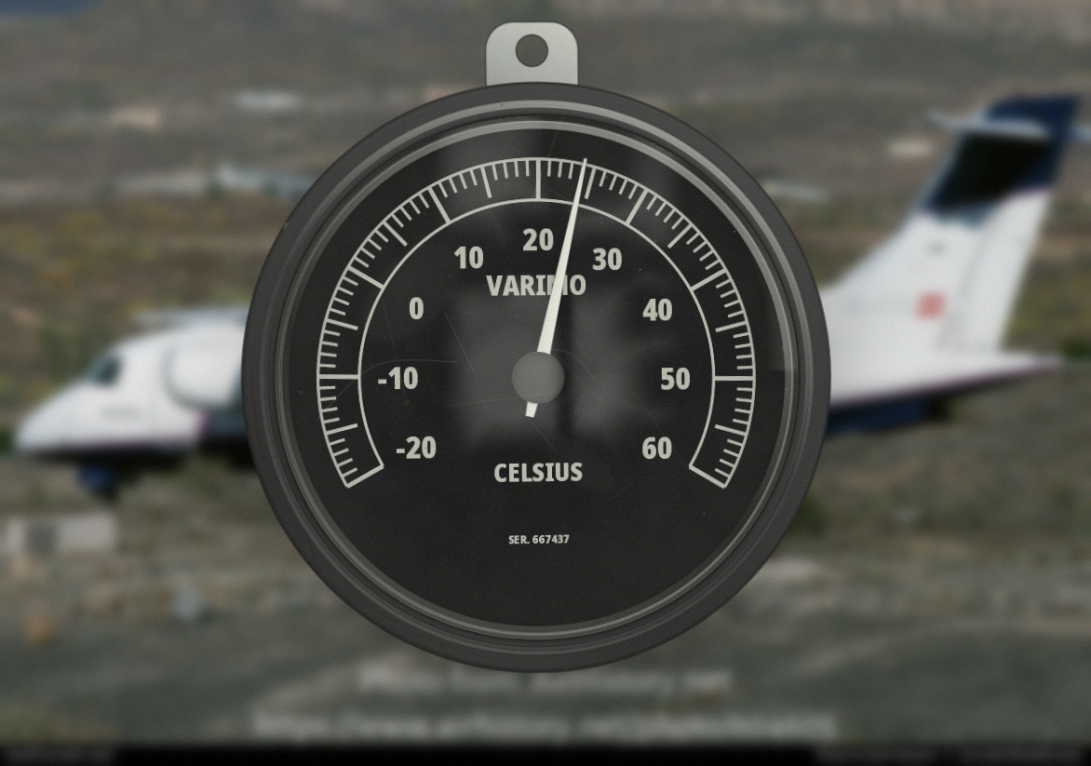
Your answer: 24 °C
